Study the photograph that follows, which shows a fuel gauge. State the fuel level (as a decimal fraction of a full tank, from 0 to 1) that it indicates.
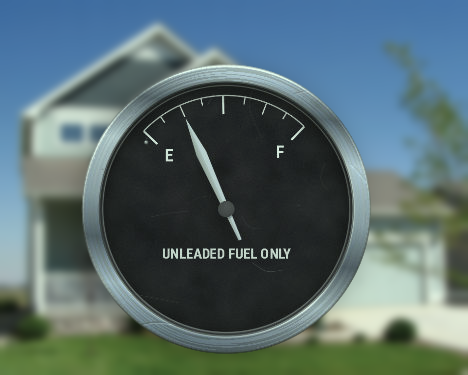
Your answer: 0.25
